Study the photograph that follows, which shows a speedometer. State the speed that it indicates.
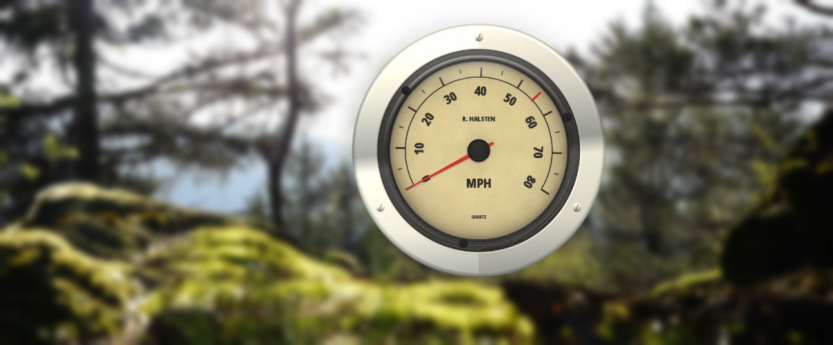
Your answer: 0 mph
